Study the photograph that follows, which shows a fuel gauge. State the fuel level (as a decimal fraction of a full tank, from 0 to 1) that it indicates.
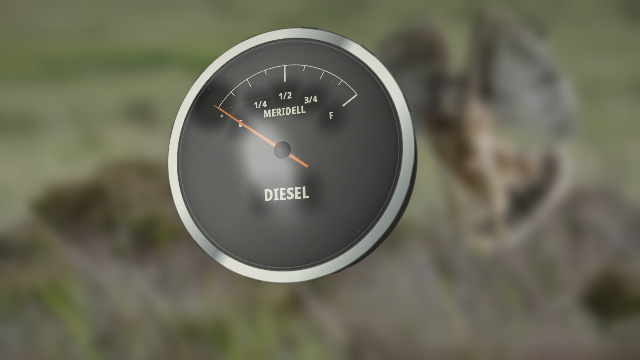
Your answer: 0
